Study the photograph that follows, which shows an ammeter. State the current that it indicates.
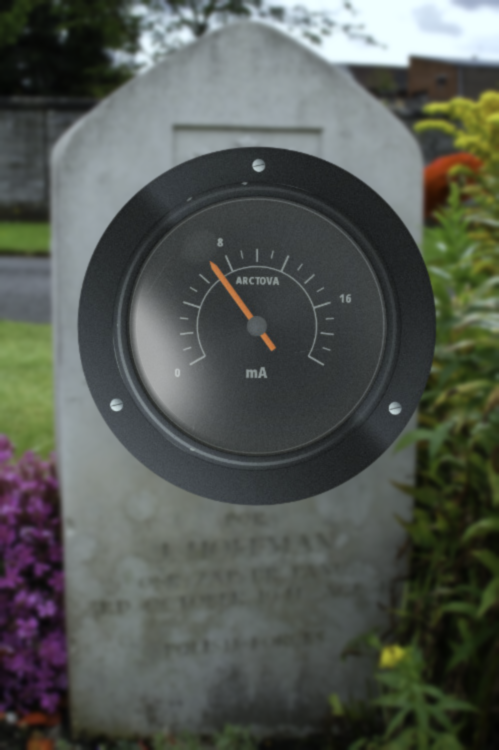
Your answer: 7 mA
